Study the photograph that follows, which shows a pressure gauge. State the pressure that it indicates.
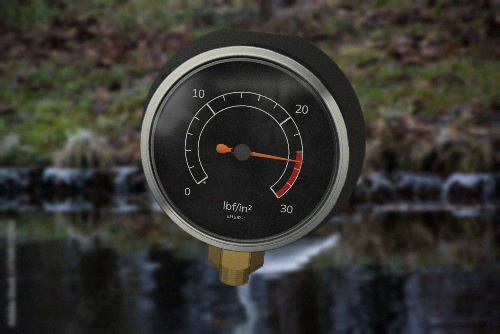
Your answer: 25 psi
